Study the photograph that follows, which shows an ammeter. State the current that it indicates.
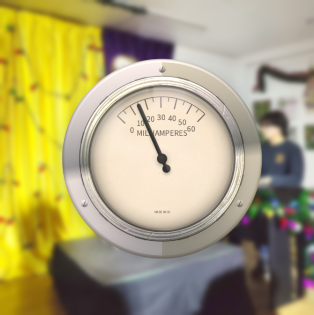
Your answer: 15 mA
